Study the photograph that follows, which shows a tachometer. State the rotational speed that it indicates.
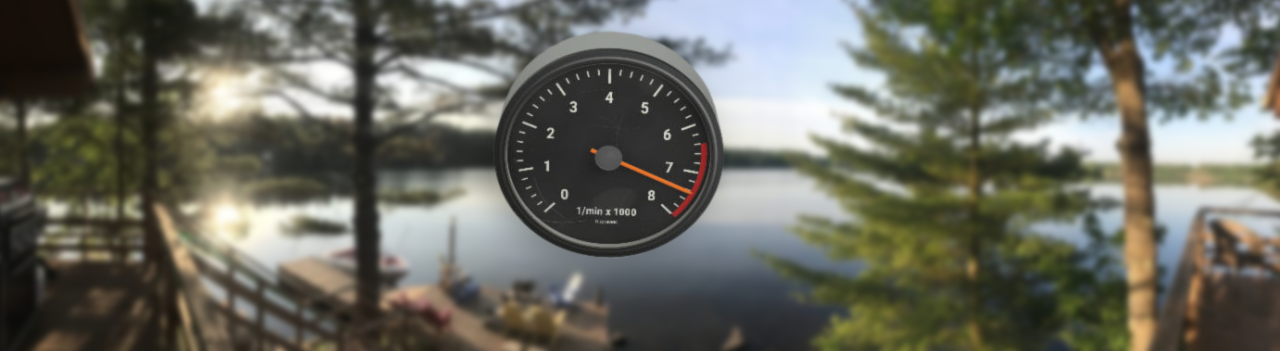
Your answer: 7400 rpm
